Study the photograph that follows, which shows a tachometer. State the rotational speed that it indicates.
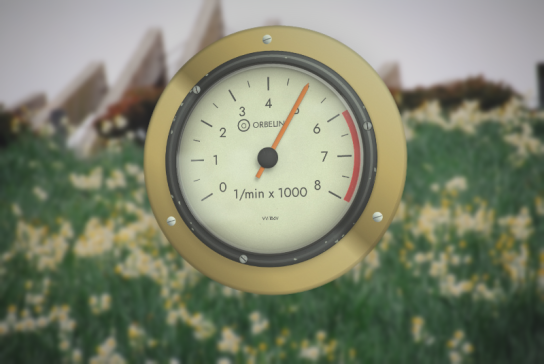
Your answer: 5000 rpm
